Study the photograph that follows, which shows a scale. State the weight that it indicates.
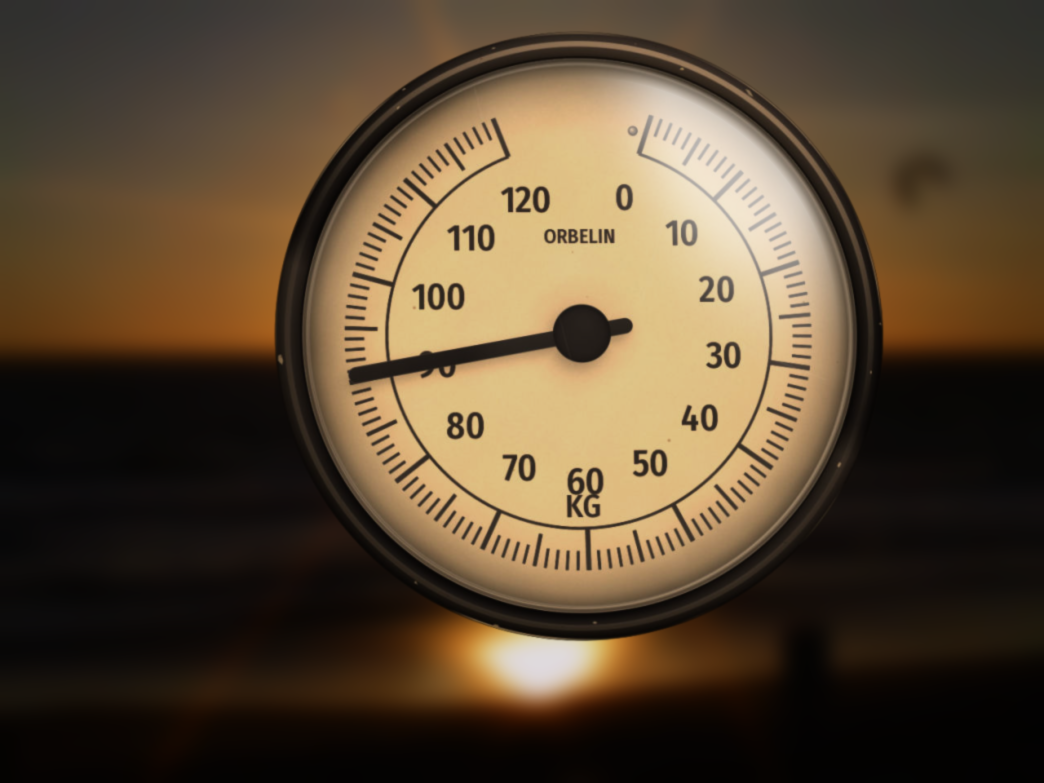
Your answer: 90.5 kg
